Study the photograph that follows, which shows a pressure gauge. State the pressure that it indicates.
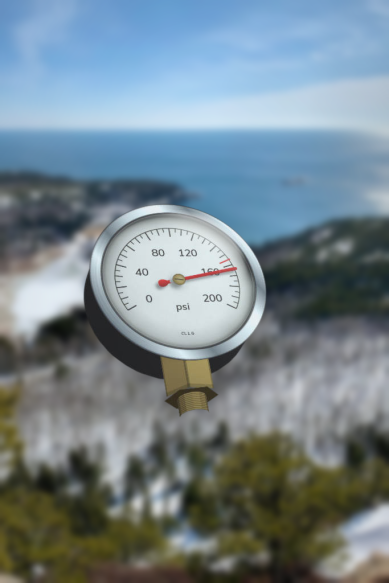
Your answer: 165 psi
